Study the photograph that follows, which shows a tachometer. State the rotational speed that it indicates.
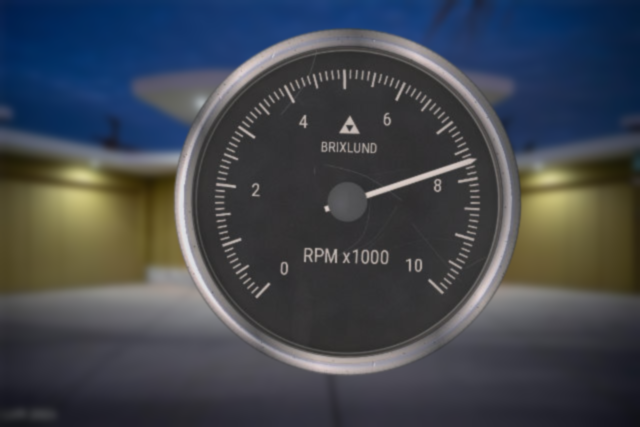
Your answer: 7700 rpm
